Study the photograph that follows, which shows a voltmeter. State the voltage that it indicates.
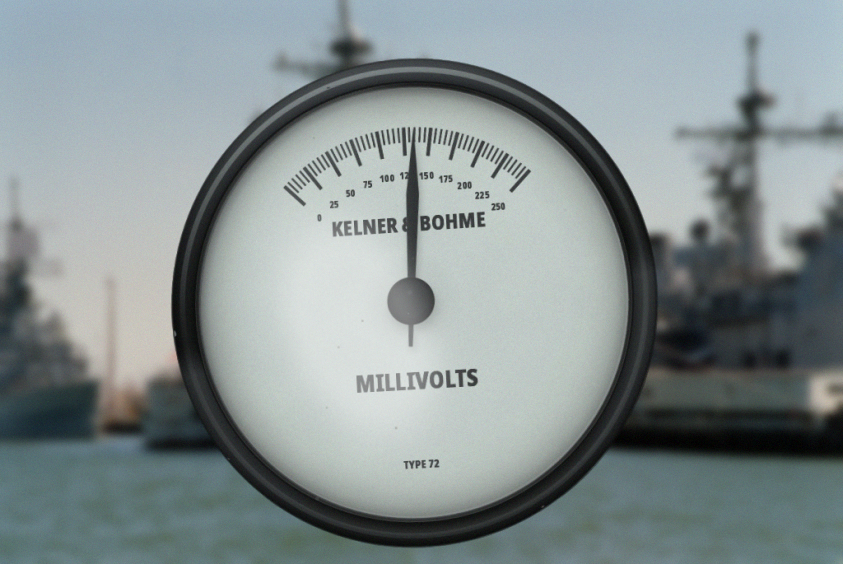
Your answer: 135 mV
